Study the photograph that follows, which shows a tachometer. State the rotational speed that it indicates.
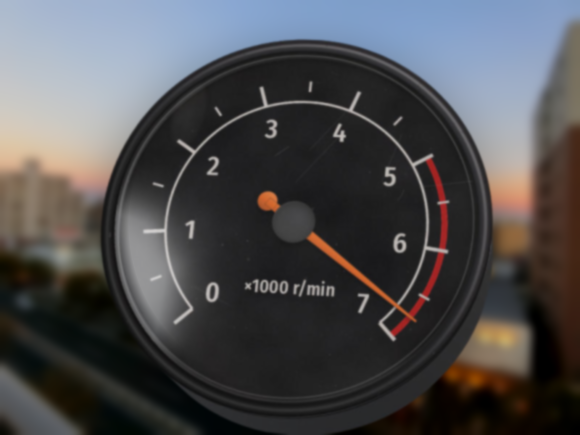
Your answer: 6750 rpm
